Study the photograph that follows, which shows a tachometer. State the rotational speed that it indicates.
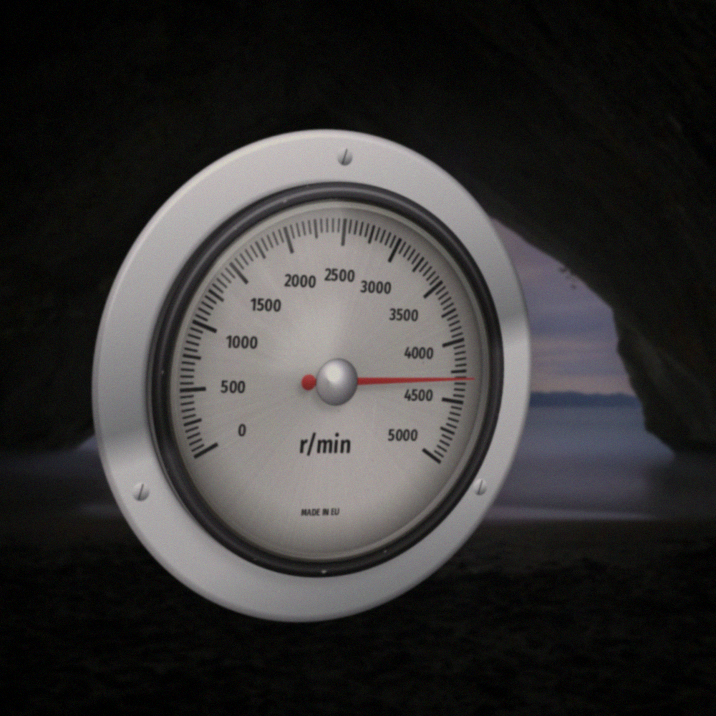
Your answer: 4300 rpm
